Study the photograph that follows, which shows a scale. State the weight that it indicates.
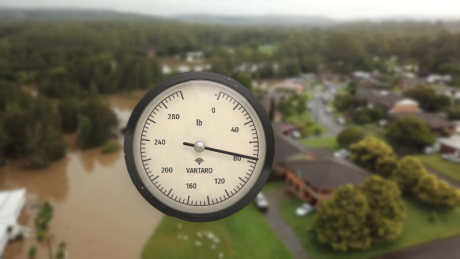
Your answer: 76 lb
